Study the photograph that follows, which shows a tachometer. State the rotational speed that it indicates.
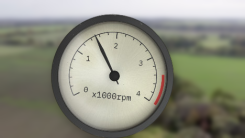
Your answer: 1500 rpm
